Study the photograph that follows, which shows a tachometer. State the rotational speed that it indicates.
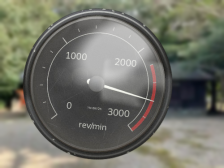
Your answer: 2600 rpm
